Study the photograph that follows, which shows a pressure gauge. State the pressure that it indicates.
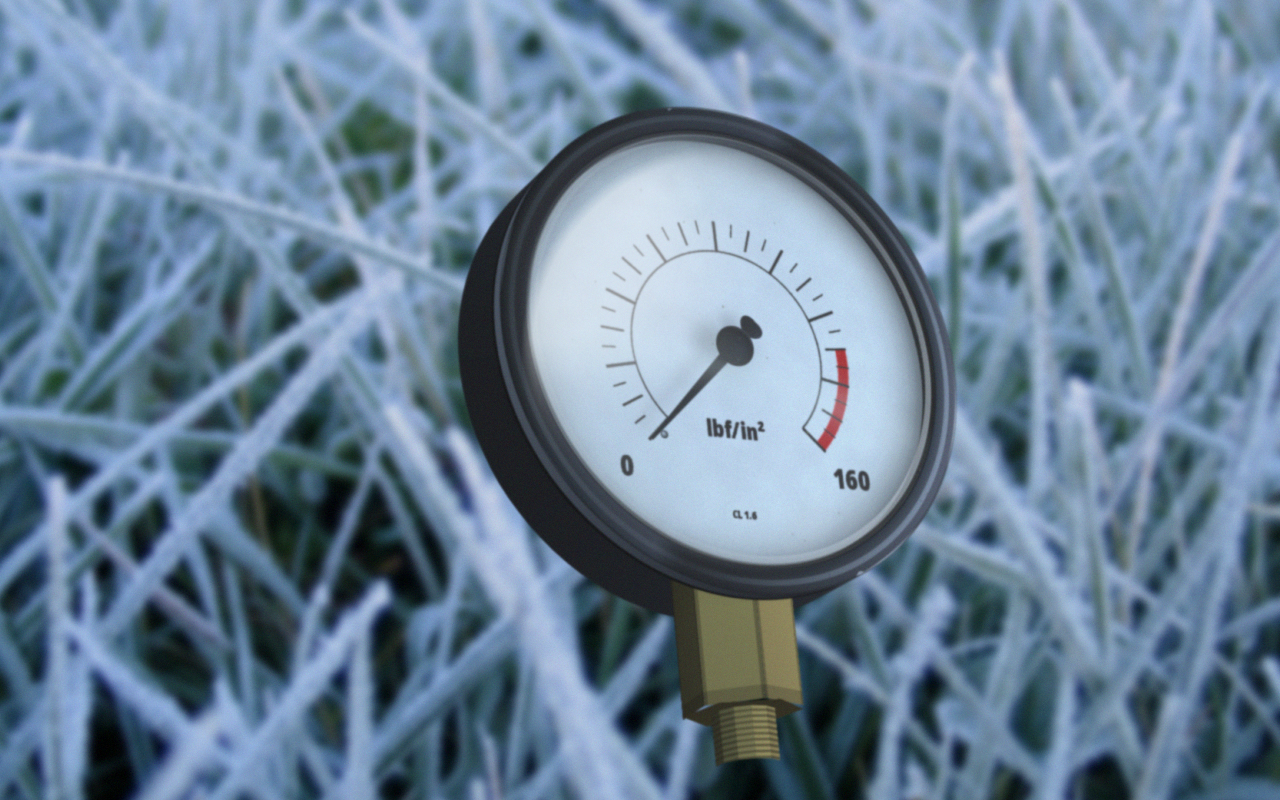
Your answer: 0 psi
